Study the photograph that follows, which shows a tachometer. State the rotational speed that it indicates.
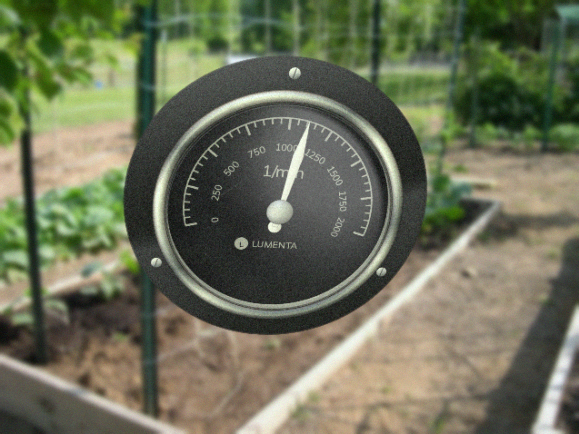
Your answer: 1100 rpm
